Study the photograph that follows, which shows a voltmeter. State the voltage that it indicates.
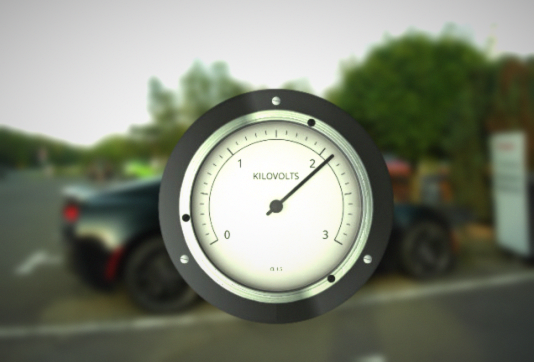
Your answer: 2.1 kV
